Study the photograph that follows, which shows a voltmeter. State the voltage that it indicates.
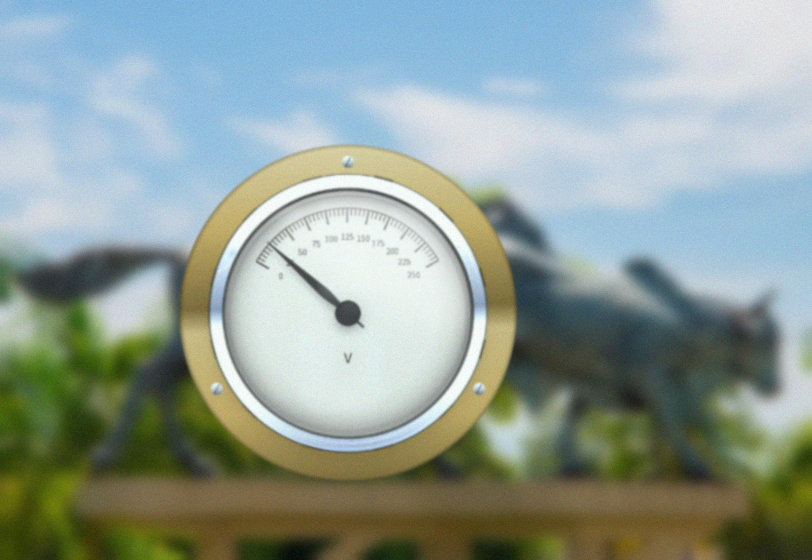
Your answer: 25 V
